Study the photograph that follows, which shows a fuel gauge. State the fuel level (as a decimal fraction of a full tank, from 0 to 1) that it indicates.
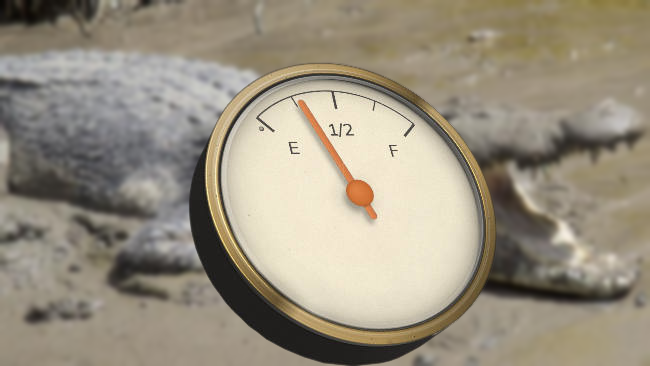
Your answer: 0.25
